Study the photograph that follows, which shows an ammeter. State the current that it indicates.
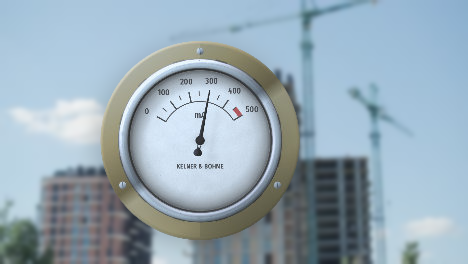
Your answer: 300 mA
